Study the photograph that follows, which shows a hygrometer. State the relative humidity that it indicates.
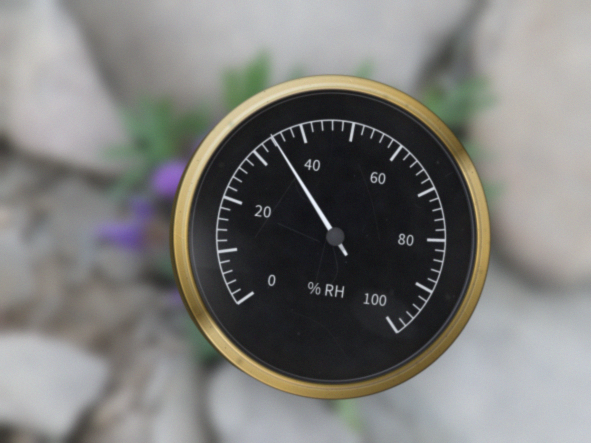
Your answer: 34 %
